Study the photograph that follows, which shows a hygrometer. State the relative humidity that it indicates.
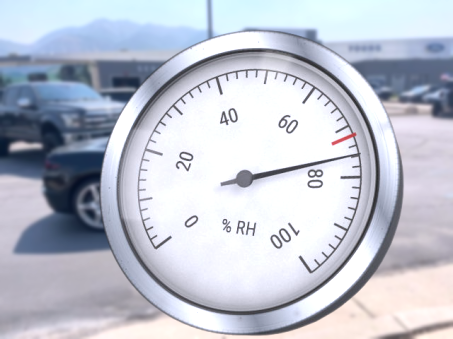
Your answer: 76 %
